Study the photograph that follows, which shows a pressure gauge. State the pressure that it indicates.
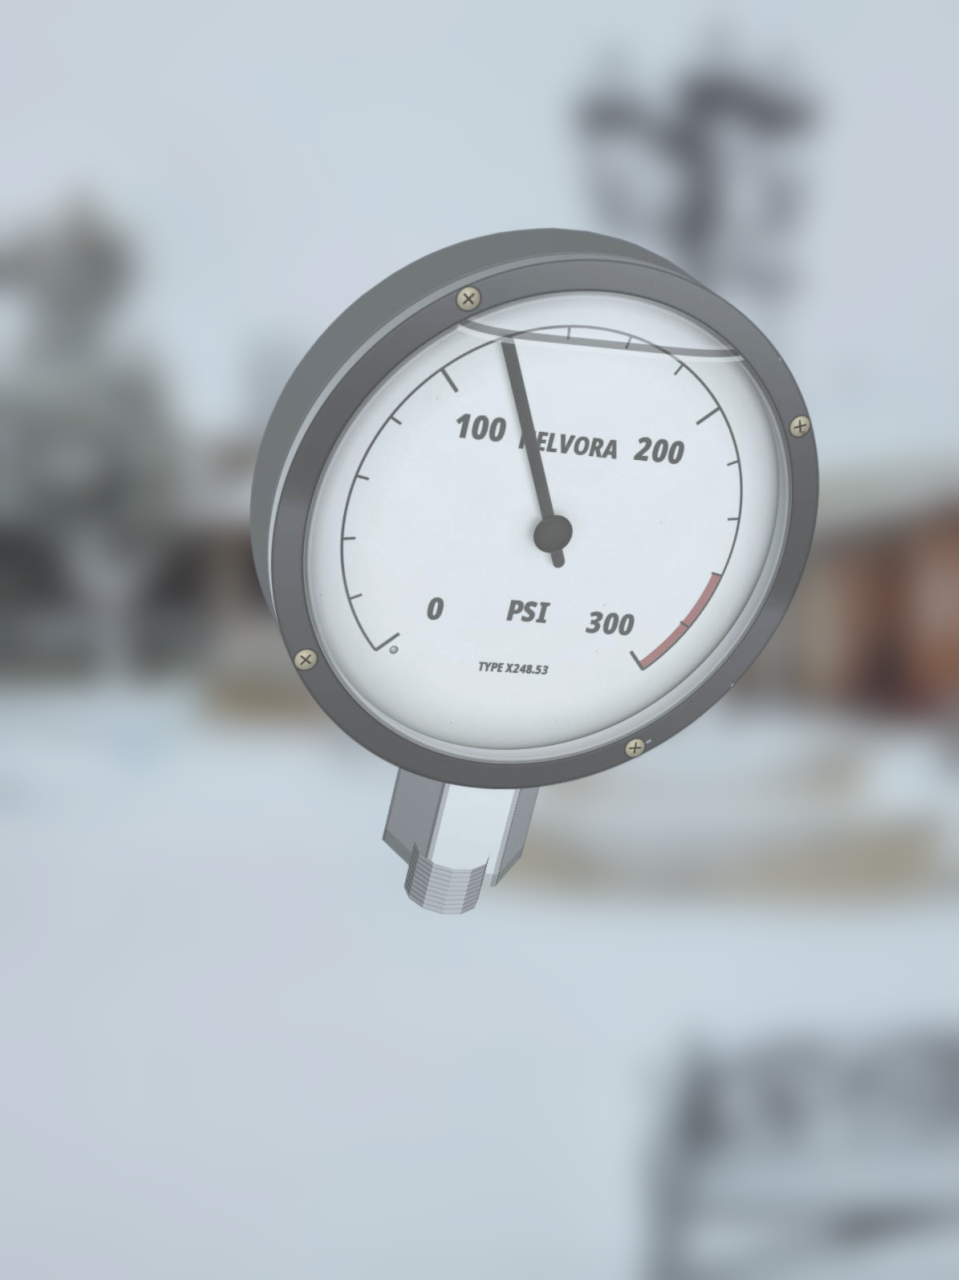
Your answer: 120 psi
